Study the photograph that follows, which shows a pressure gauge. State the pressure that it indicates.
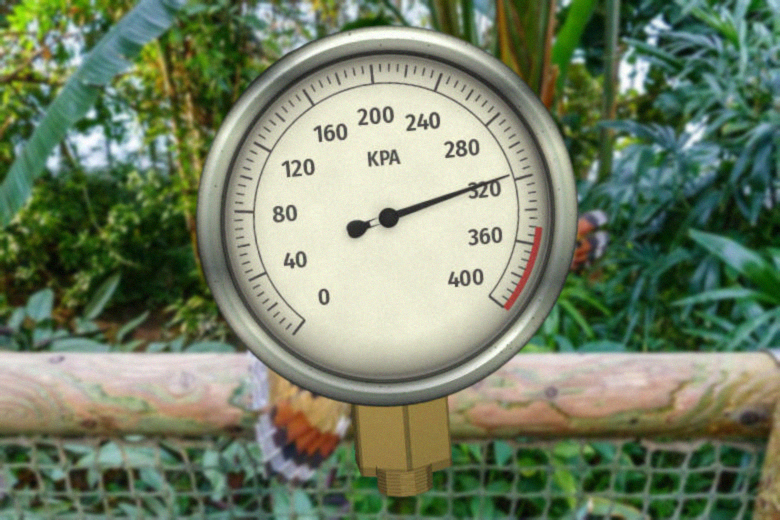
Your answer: 315 kPa
